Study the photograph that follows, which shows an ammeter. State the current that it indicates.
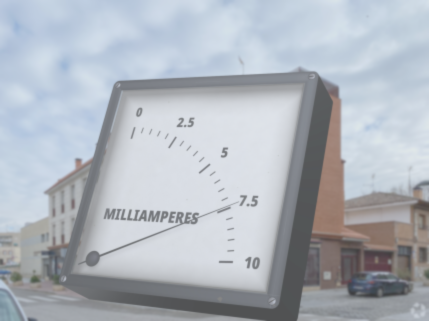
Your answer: 7.5 mA
